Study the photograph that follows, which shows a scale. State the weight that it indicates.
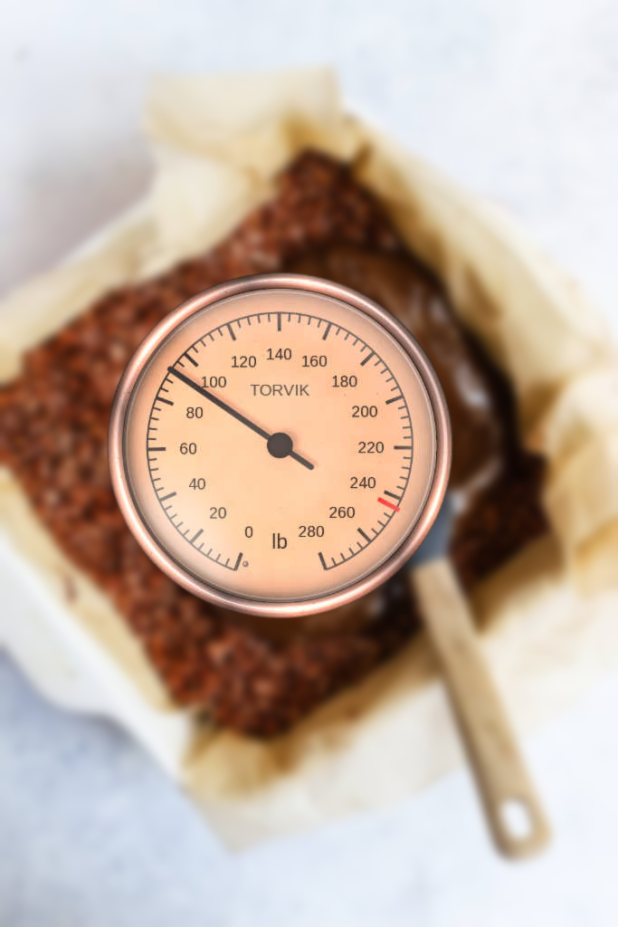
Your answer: 92 lb
